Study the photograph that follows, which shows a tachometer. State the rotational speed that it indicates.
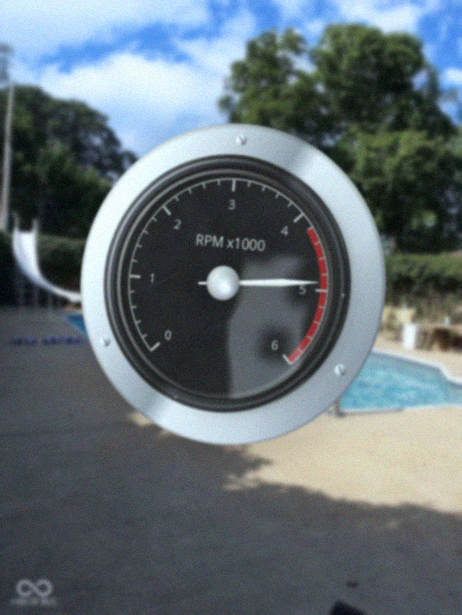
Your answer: 4900 rpm
